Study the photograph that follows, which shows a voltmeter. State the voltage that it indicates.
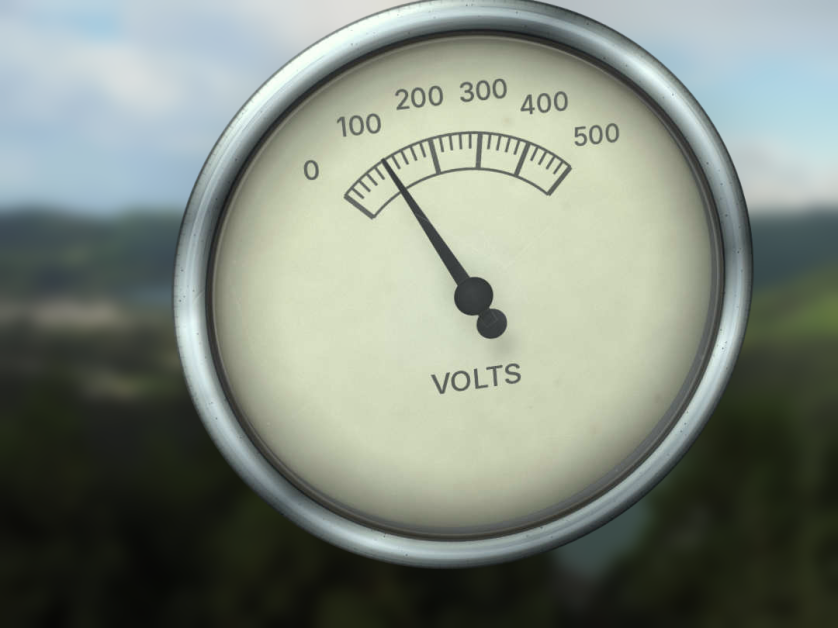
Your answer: 100 V
